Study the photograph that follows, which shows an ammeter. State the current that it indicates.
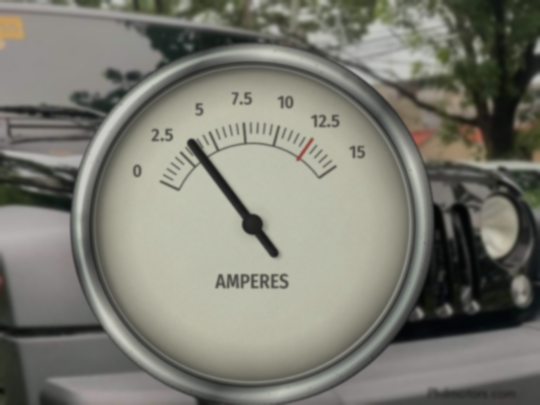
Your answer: 3.5 A
